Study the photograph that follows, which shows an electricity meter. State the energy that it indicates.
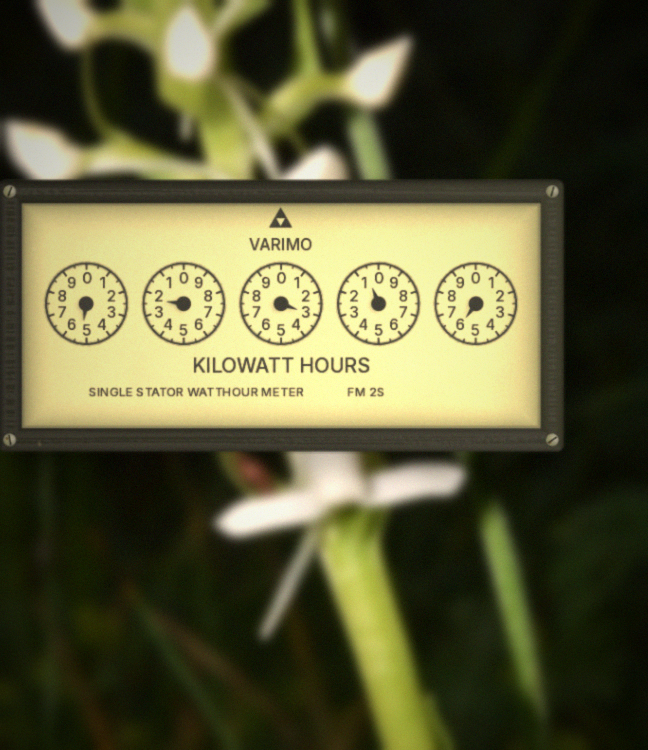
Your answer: 52306 kWh
